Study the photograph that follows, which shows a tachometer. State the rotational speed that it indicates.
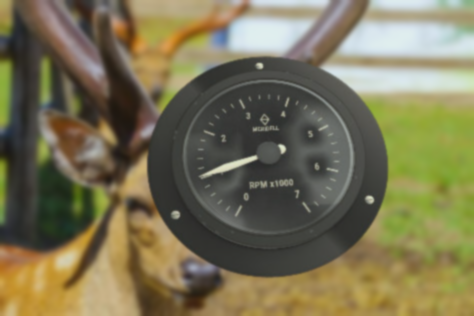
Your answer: 1000 rpm
